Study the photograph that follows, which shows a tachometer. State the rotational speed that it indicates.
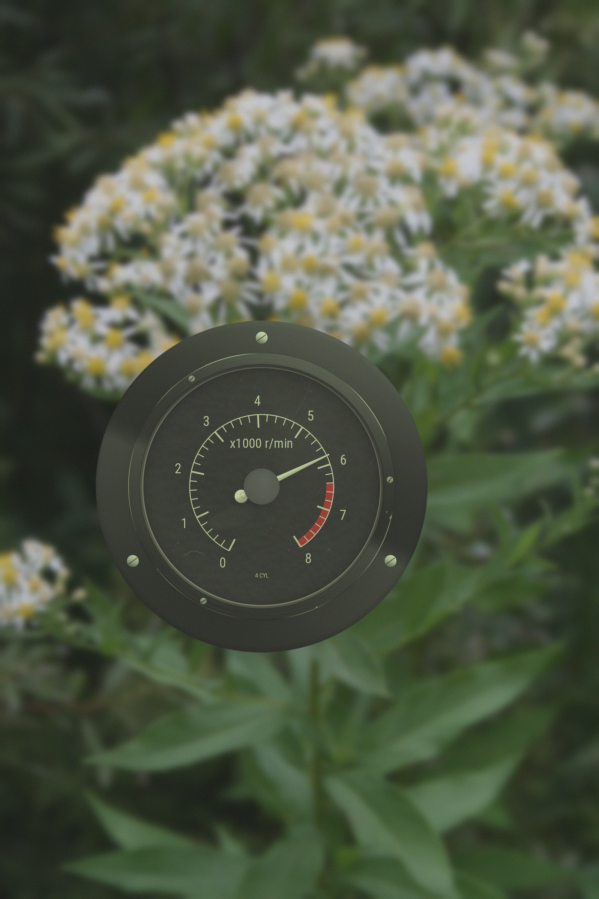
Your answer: 5800 rpm
